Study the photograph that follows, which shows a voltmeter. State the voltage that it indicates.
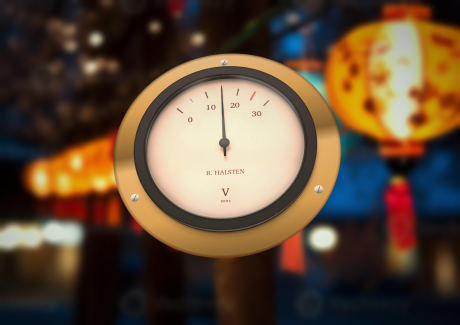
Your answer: 15 V
